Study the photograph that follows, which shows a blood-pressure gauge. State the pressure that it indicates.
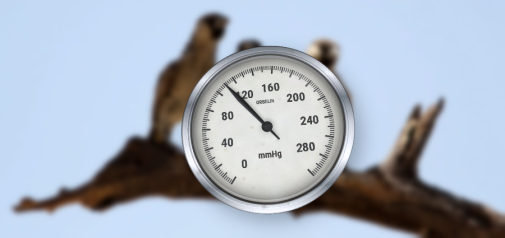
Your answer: 110 mmHg
